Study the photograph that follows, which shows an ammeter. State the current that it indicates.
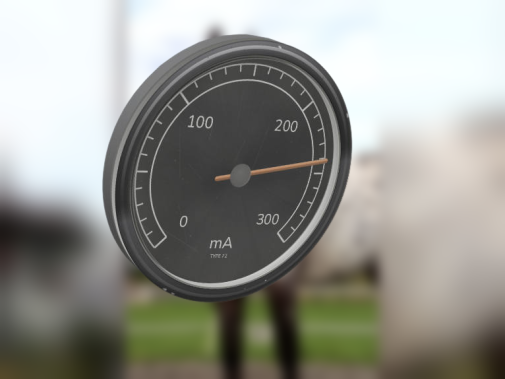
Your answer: 240 mA
